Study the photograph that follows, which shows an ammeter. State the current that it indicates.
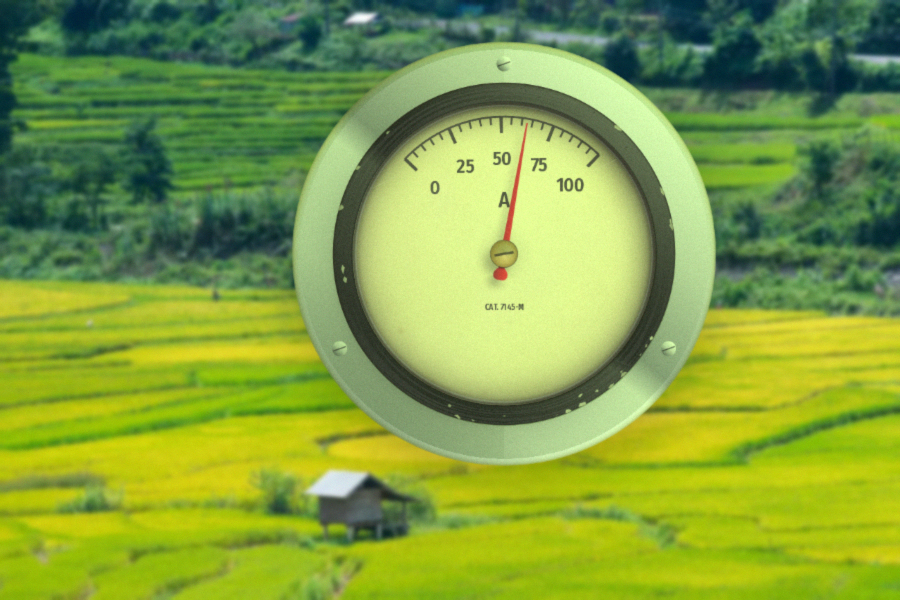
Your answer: 62.5 A
